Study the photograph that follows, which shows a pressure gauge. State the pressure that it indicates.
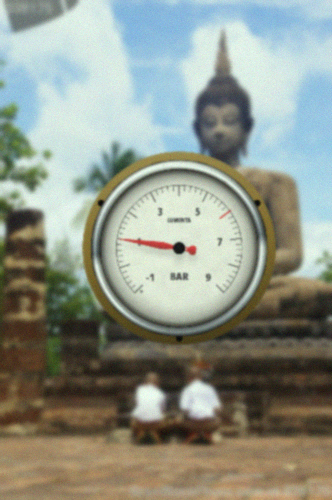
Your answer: 1 bar
